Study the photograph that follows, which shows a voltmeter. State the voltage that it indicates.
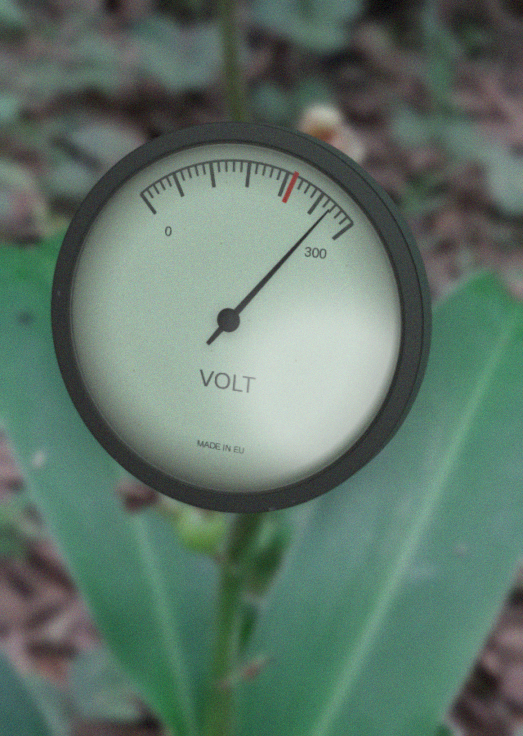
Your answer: 270 V
